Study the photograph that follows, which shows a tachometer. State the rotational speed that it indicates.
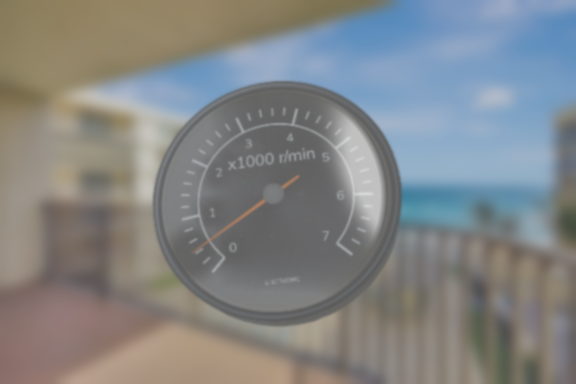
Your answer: 400 rpm
